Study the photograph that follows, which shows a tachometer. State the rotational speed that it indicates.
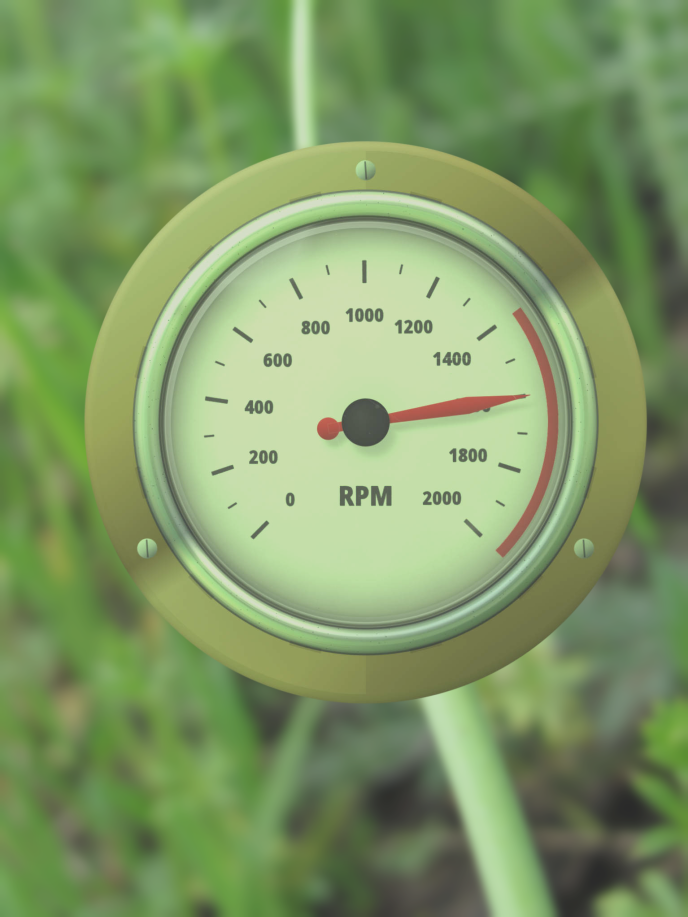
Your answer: 1600 rpm
